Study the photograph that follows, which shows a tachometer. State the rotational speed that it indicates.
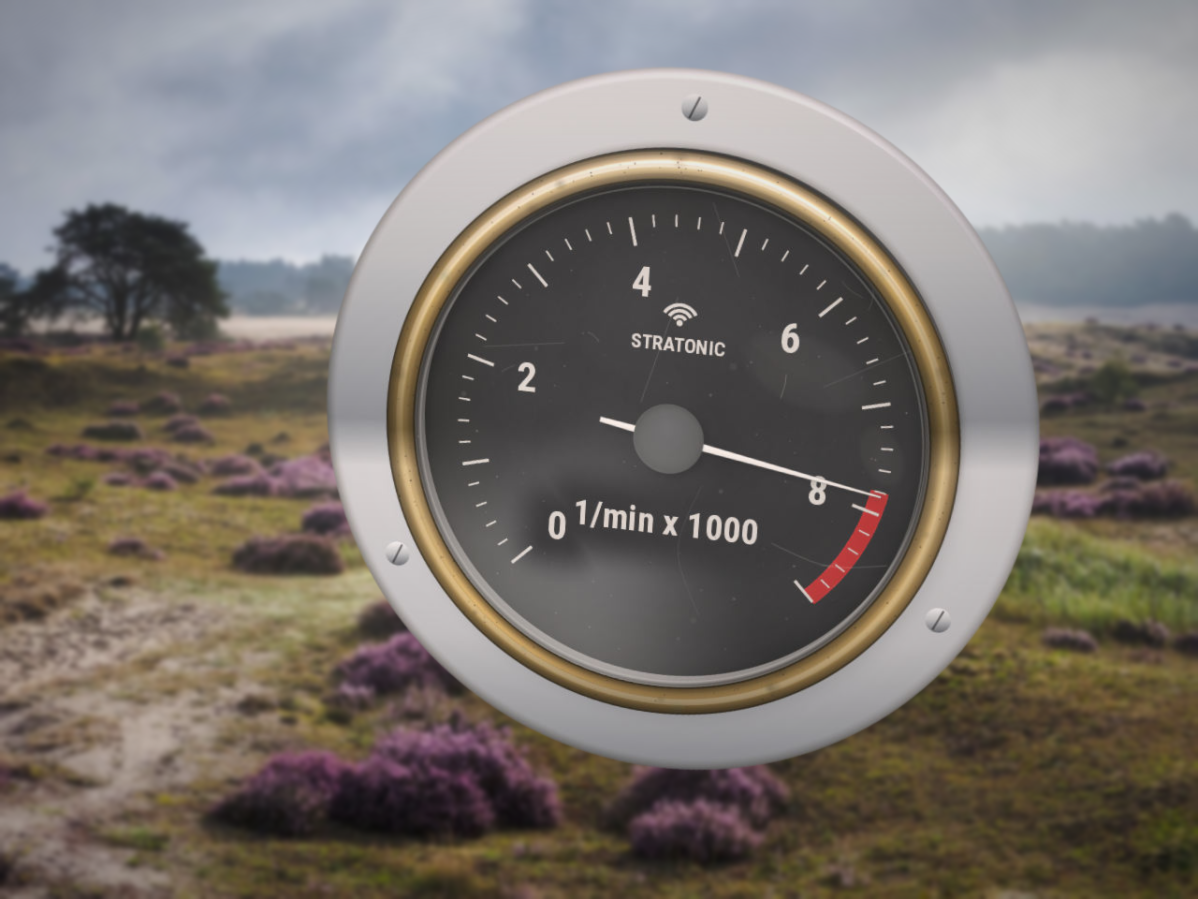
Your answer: 7800 rpm
